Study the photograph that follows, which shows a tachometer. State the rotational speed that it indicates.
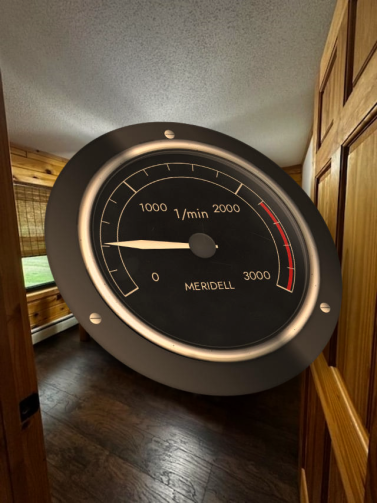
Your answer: 400 rpm
